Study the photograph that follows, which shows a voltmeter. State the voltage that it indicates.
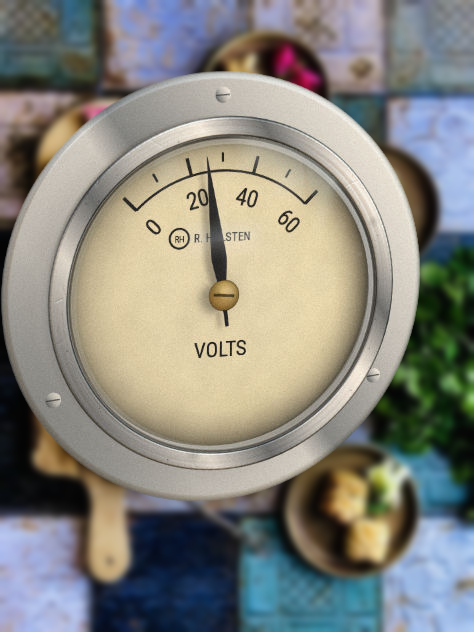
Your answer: 25 V
